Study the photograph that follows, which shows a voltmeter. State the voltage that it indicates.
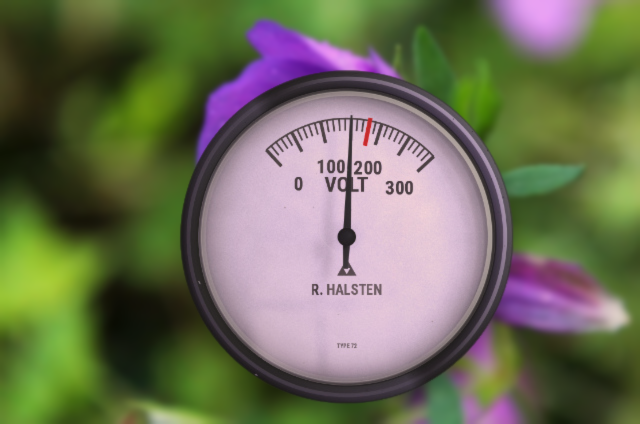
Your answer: 150 V
